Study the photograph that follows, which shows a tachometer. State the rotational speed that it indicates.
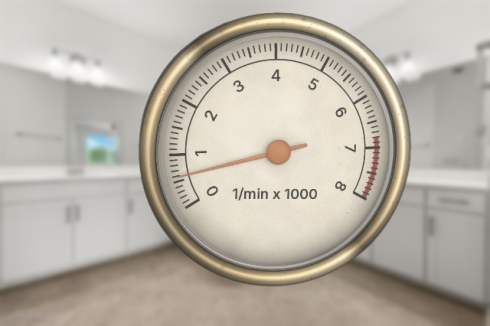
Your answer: 600 rpm
